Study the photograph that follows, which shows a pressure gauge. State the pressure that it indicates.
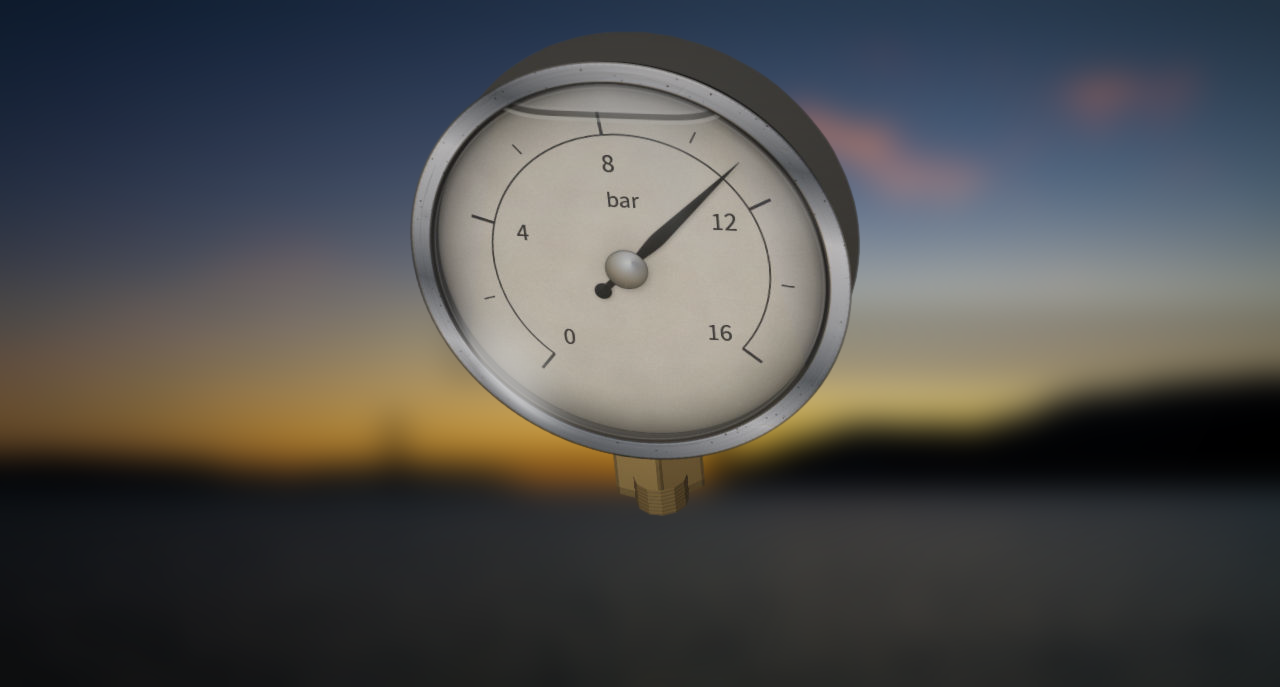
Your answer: 11 bar
